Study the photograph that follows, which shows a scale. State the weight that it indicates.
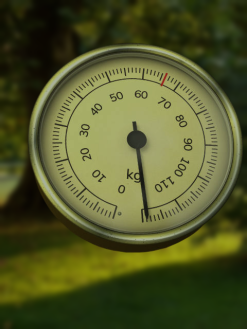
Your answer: 119 kg
